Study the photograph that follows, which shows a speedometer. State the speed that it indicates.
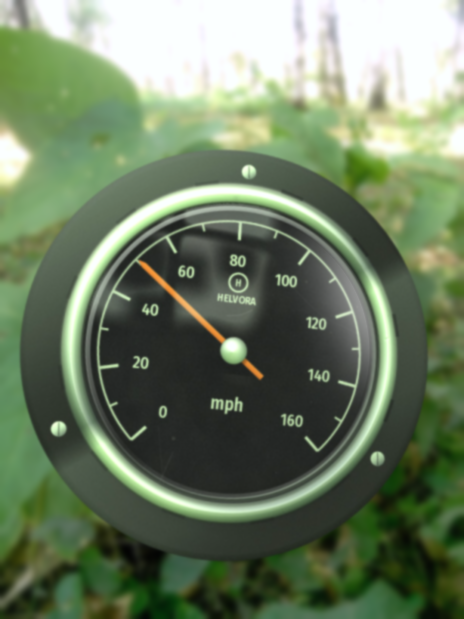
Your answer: 50 mph
